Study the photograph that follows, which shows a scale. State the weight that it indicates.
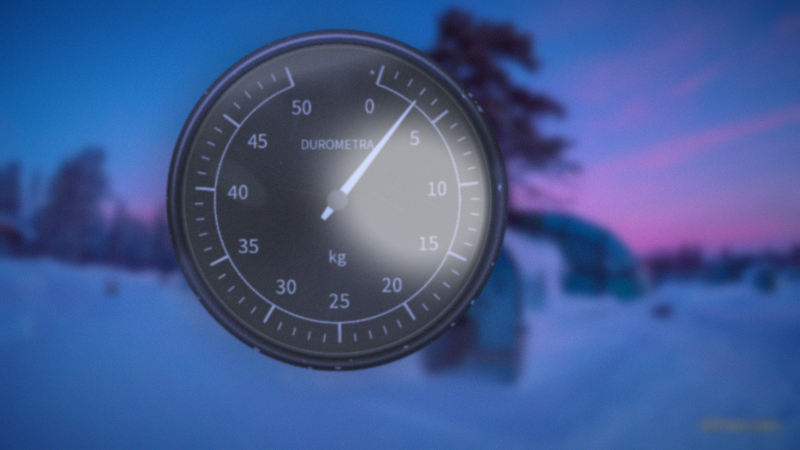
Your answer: 3 kg
